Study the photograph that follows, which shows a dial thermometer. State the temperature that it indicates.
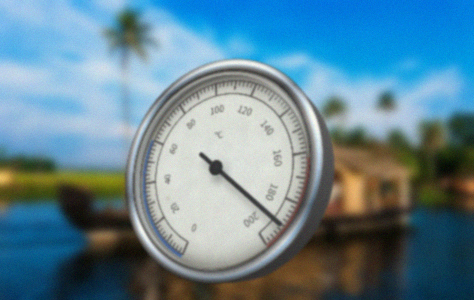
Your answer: 190 °C
